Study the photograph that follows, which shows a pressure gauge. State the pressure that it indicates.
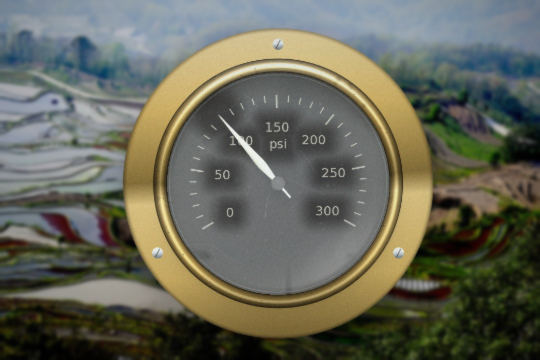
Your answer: 100 psi
